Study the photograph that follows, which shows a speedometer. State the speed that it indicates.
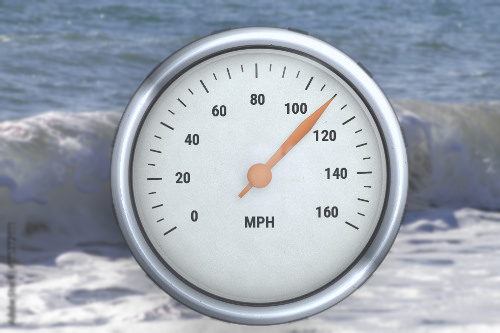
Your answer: 110 mph
